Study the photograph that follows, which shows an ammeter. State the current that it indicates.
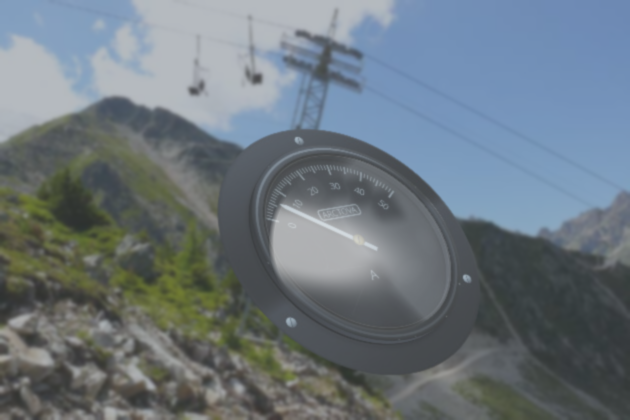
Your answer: 5 A
